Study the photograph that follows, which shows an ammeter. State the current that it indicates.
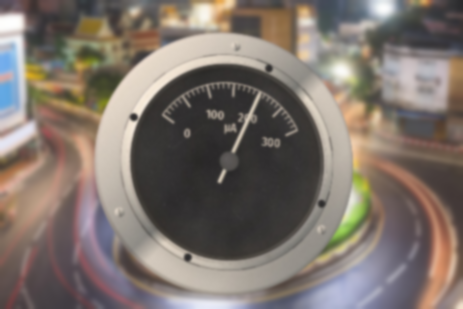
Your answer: 200 µA
